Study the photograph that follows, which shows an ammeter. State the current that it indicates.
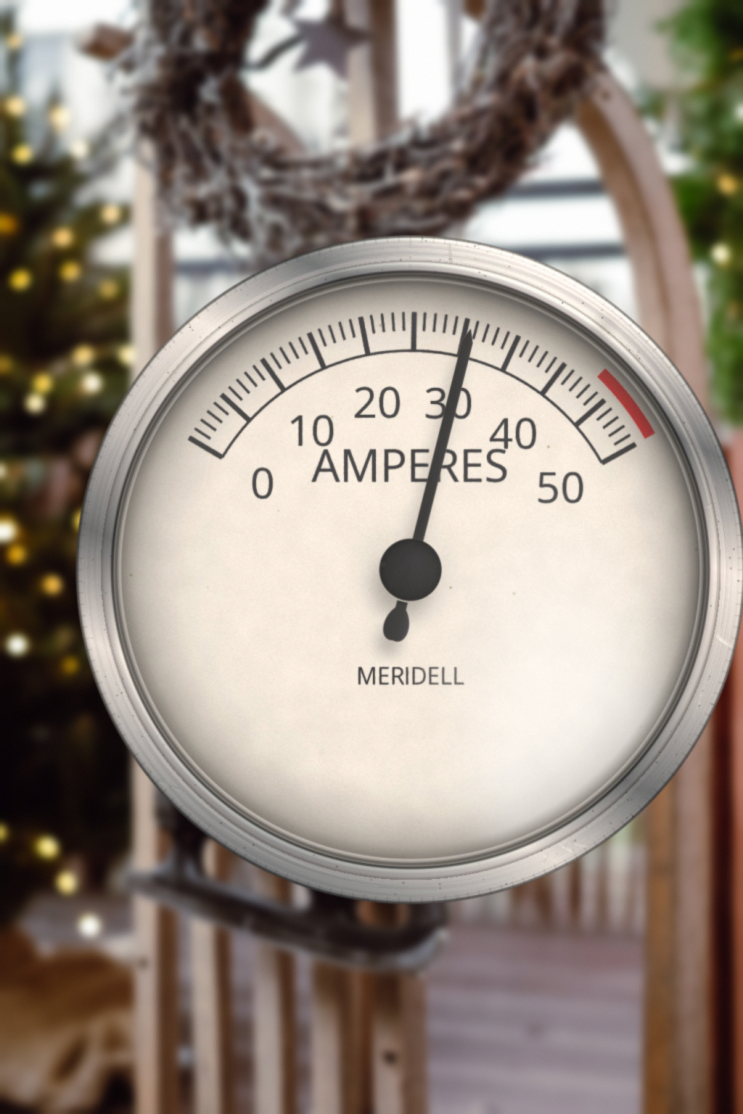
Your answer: 30.5 A
